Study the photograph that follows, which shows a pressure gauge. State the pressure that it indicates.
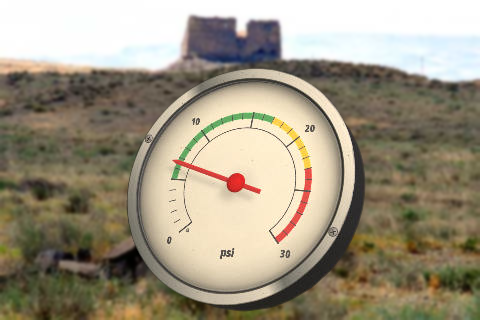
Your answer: 6.5 psi
